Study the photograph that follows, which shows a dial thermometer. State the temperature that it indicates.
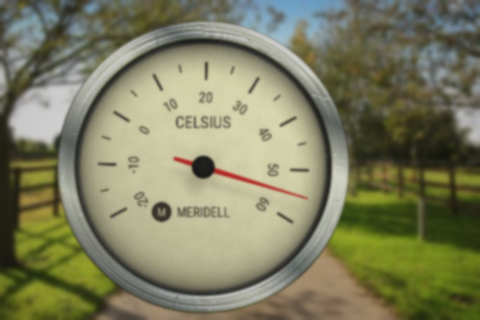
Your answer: 55 °C
